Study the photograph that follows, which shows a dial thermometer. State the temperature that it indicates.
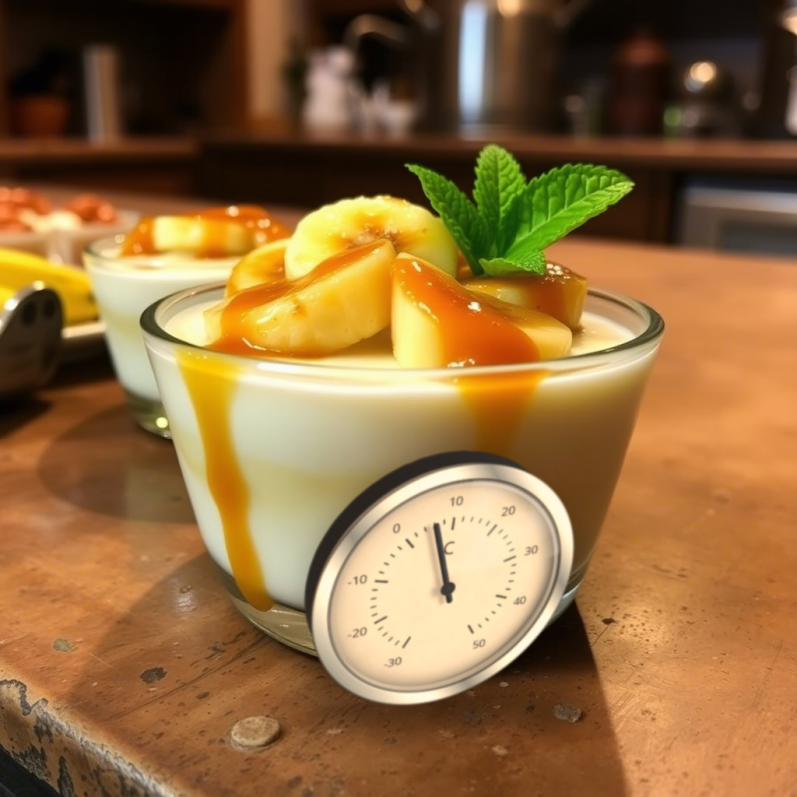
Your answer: 6 °C
